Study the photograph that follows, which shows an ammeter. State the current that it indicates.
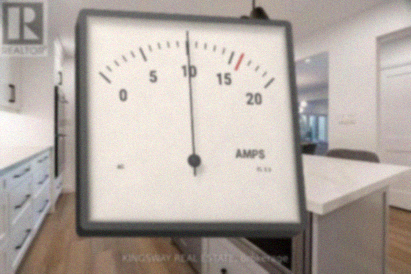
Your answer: 10 A
